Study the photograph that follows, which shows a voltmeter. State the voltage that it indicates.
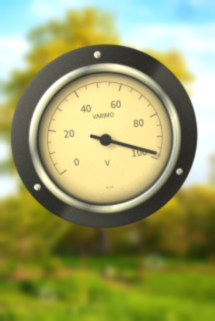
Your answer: 97.5 V
